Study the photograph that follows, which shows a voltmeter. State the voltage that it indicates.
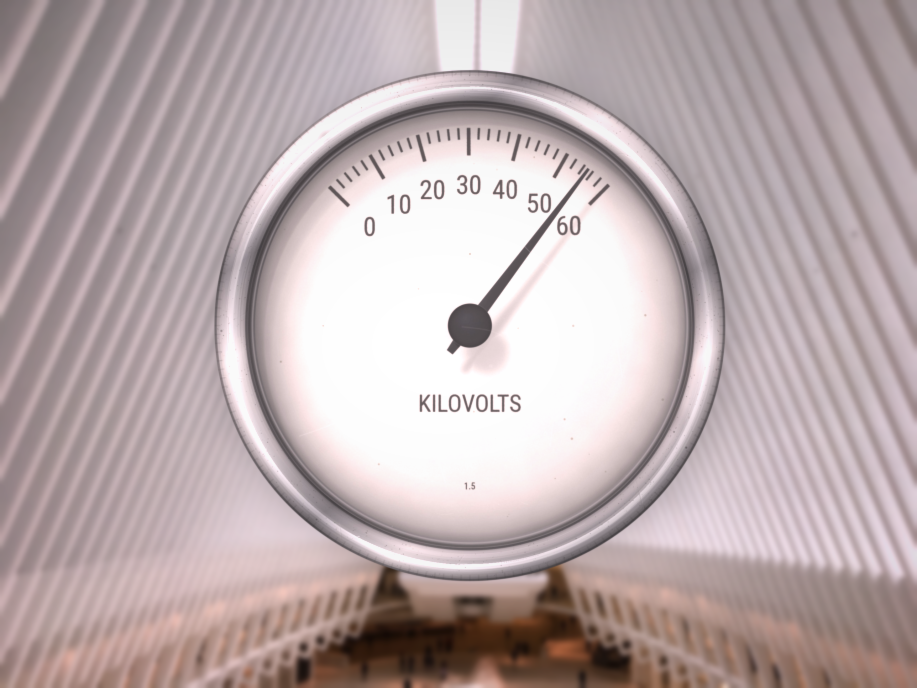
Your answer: 55 kV
